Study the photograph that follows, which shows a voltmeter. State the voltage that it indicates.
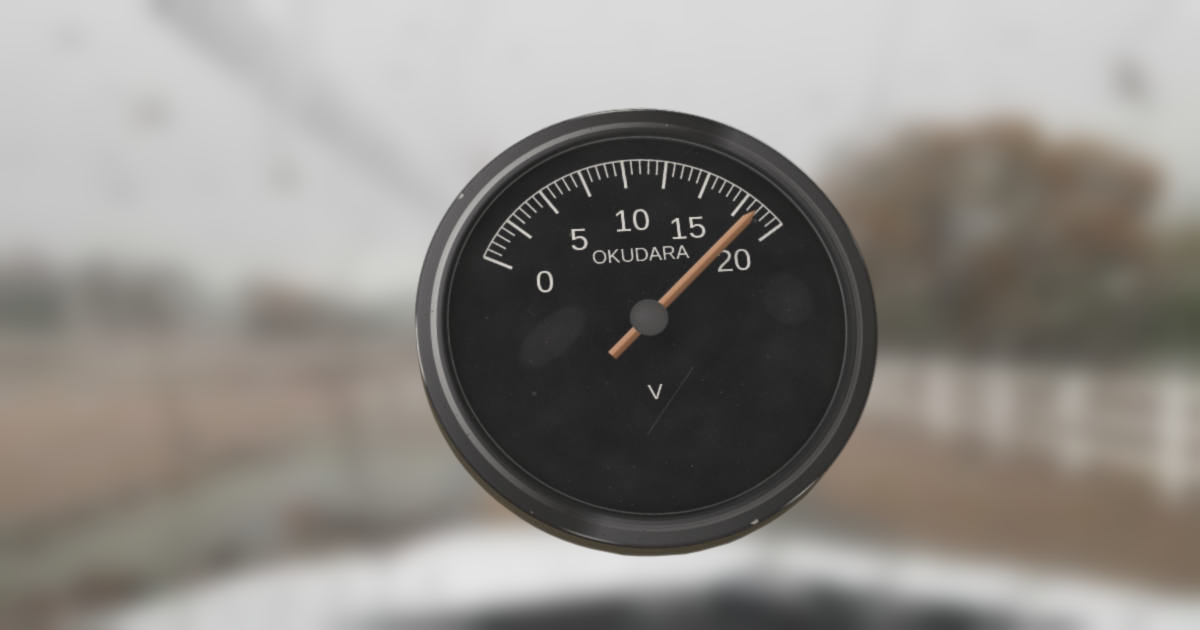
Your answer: 18.5 V
